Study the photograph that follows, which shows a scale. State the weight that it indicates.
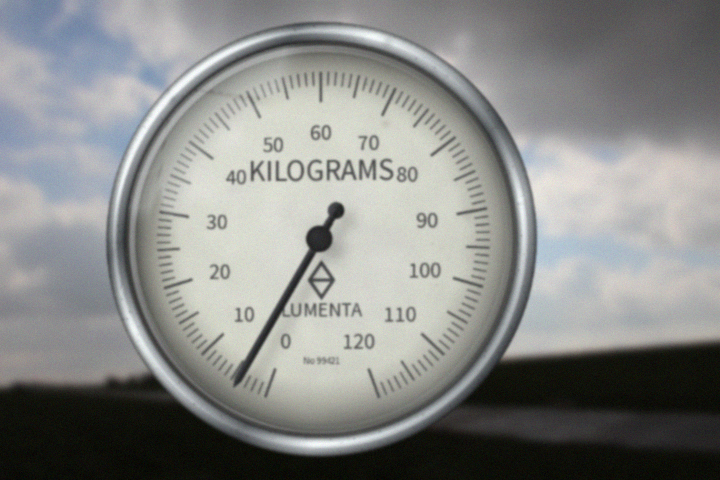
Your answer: 4 kg
